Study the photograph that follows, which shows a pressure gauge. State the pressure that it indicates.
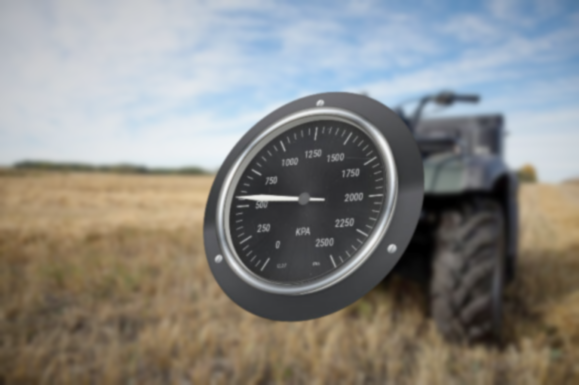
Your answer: 550 kPa
